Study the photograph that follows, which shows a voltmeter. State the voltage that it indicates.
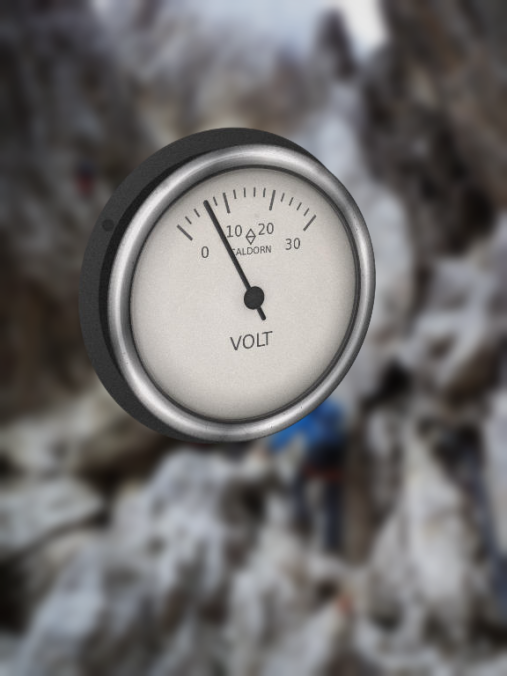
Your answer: 6 V
